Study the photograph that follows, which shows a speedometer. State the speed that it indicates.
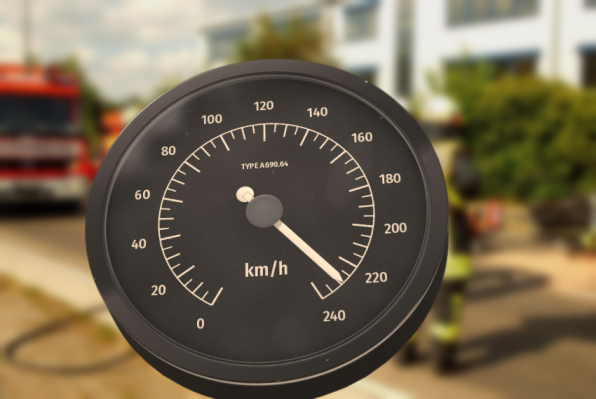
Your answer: 230 km/h
